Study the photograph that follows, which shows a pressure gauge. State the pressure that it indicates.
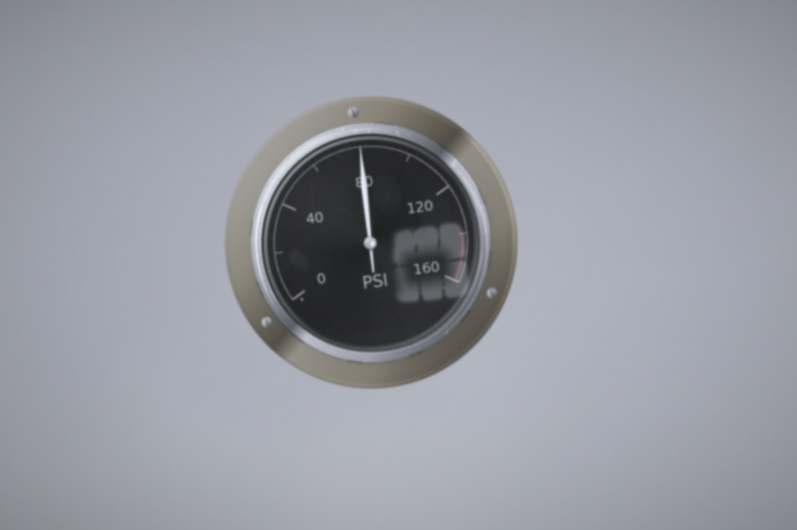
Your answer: 80 psi
